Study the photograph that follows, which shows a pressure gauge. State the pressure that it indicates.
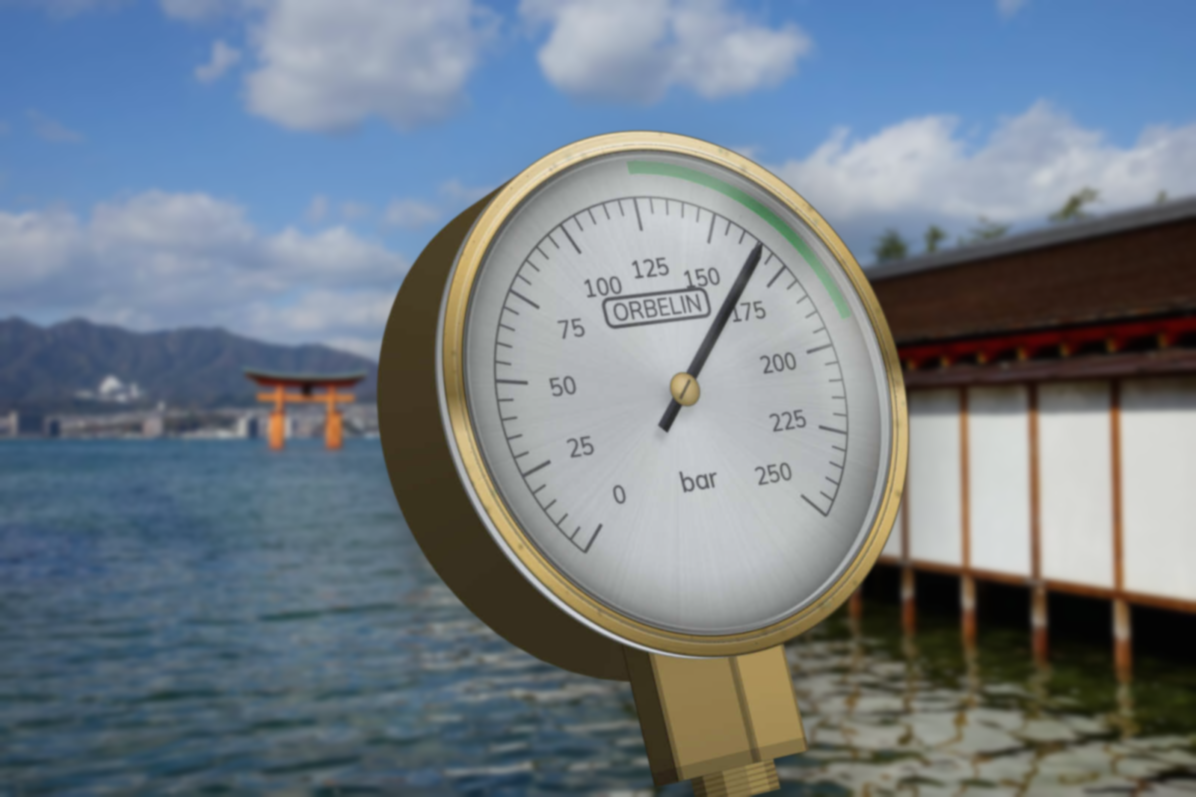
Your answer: 165 bar
